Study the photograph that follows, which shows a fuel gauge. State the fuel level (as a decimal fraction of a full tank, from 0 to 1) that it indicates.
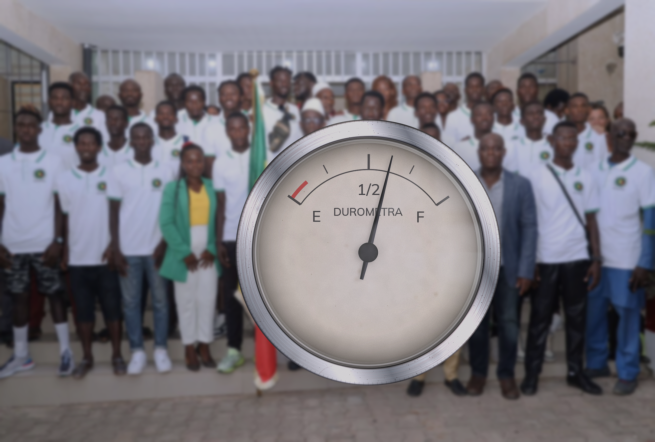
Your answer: 0.625
